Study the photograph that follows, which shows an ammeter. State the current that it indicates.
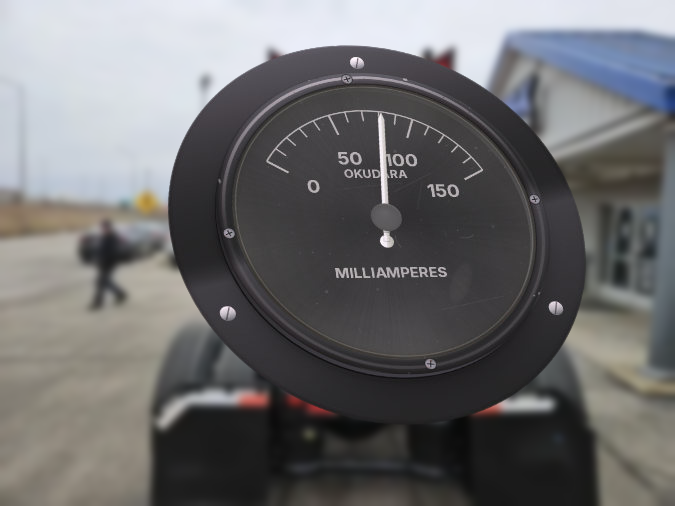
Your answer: 80 mA
